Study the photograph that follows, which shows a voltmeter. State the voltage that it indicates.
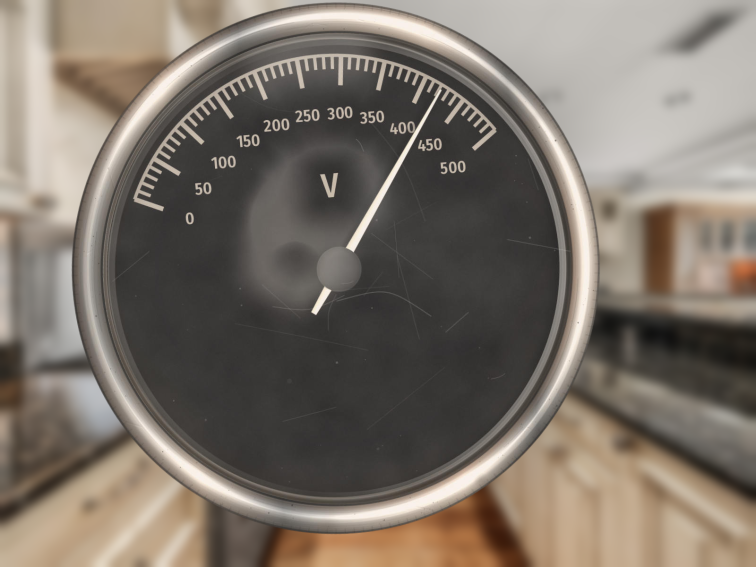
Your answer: 420 V
